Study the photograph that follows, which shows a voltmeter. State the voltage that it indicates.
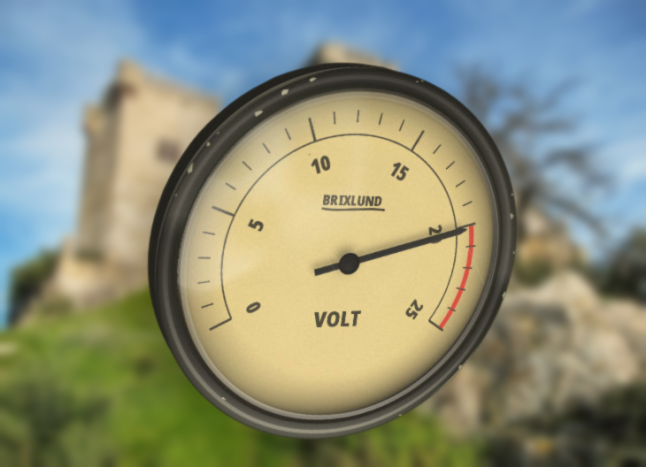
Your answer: 20 V
